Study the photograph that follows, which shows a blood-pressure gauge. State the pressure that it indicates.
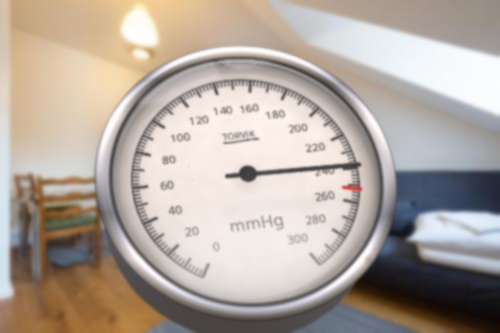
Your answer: 240 mmHg
